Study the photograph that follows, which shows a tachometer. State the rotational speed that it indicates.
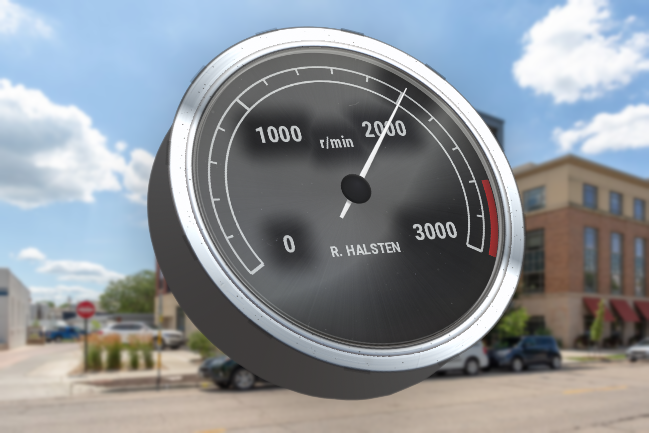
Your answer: 2000 rpm
